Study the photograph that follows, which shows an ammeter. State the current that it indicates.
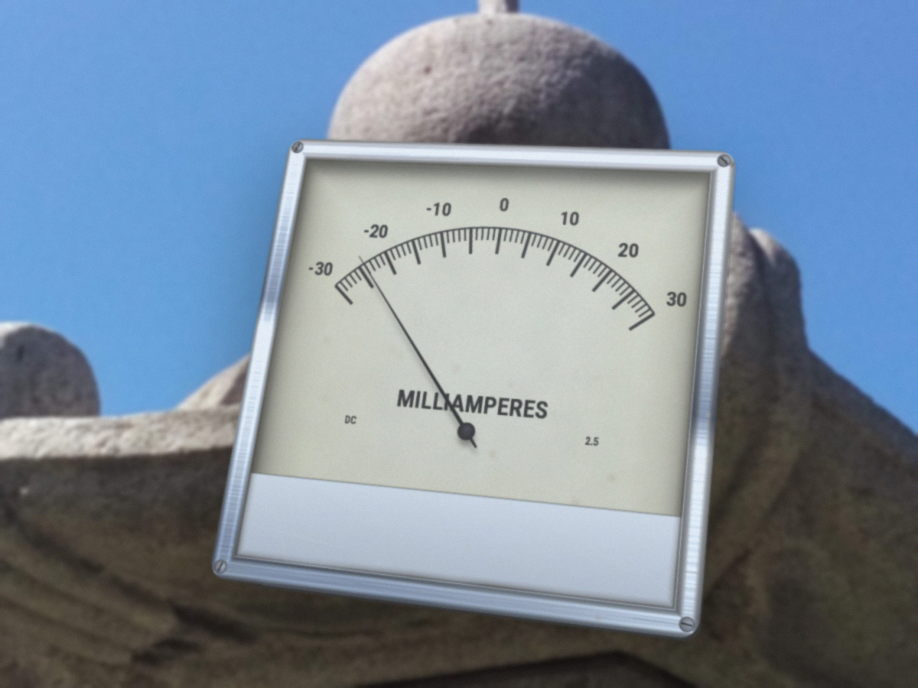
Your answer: -24 mA
